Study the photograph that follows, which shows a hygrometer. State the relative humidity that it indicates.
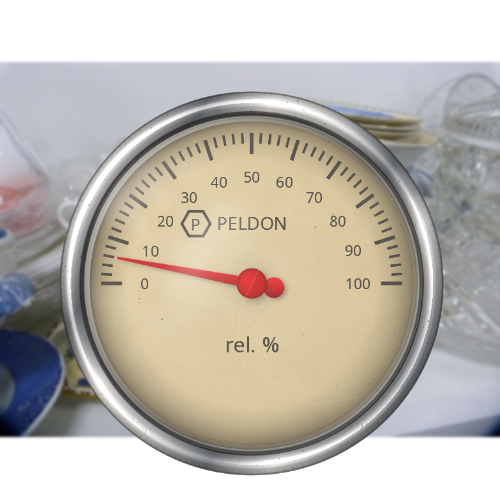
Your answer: 6 %
